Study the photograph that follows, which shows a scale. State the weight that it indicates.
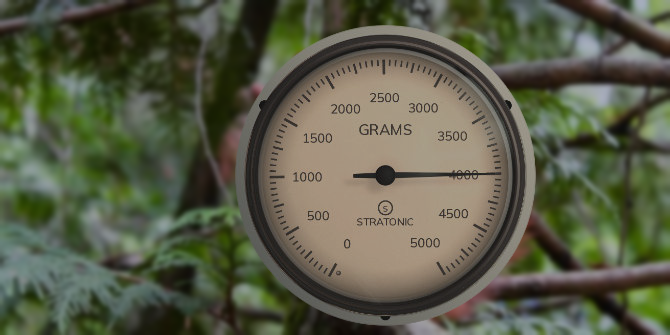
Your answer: 4000 g
